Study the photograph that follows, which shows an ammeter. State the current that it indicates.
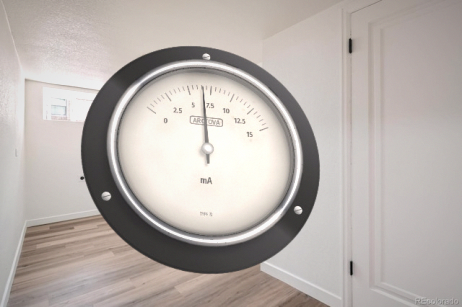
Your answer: 6.5 mA
